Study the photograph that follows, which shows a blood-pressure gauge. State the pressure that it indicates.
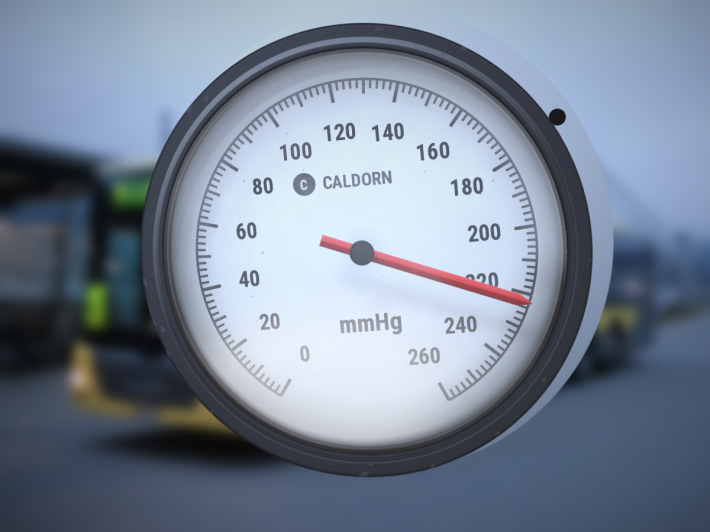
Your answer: 222 mmHg
